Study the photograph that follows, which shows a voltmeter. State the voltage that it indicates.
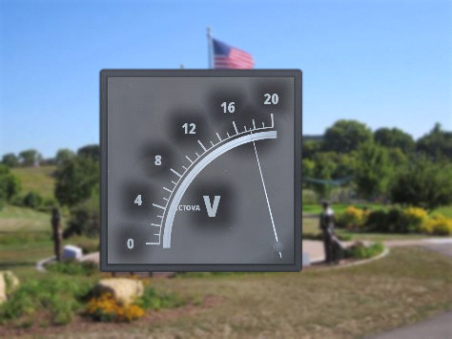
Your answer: 17.5 V
